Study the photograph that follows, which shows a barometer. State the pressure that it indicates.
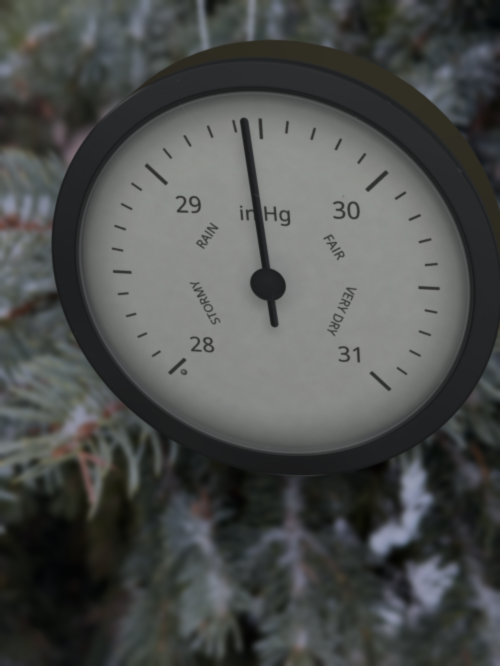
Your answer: 29.45 inHg
